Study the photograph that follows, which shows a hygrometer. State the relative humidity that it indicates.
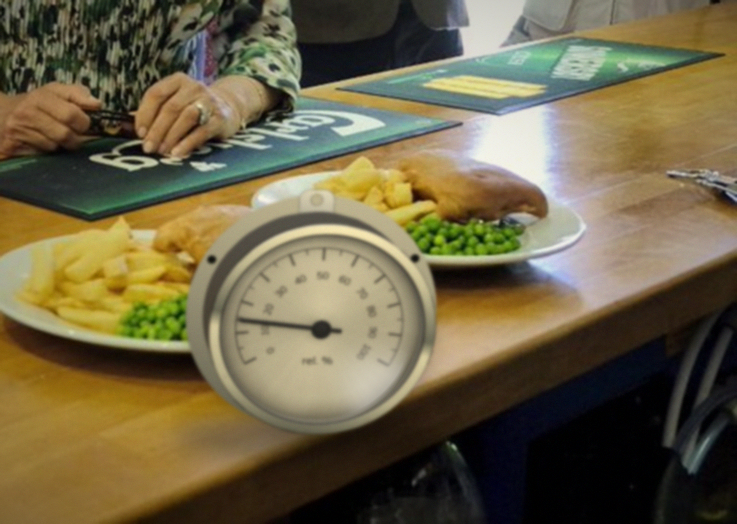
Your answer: 15 %
